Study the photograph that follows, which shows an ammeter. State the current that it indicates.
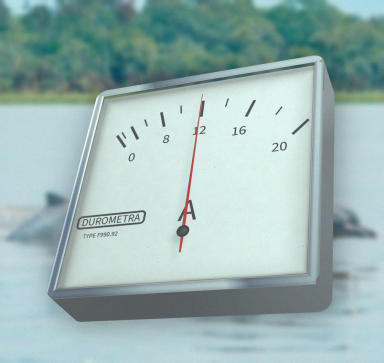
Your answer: 12 A
